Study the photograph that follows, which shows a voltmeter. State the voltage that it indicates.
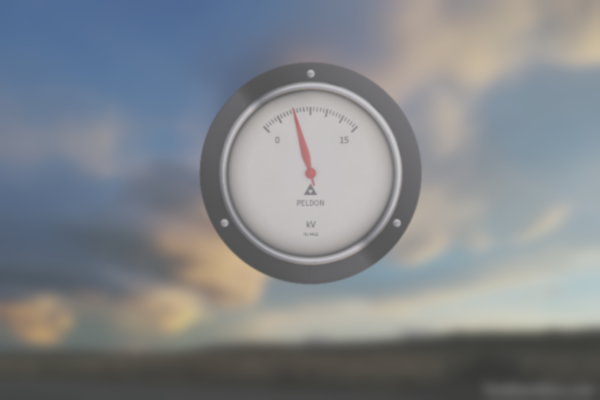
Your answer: 5 kV
